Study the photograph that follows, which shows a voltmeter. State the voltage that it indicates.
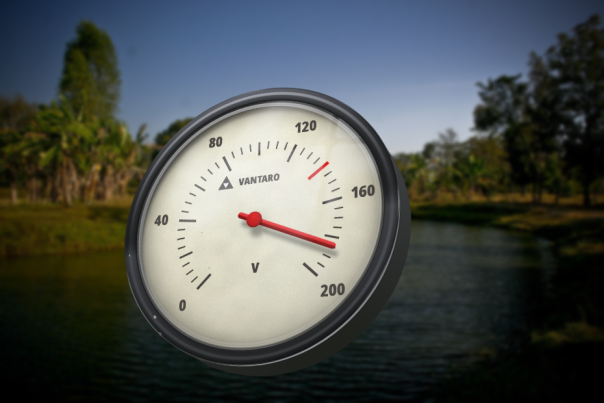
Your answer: 185 V
